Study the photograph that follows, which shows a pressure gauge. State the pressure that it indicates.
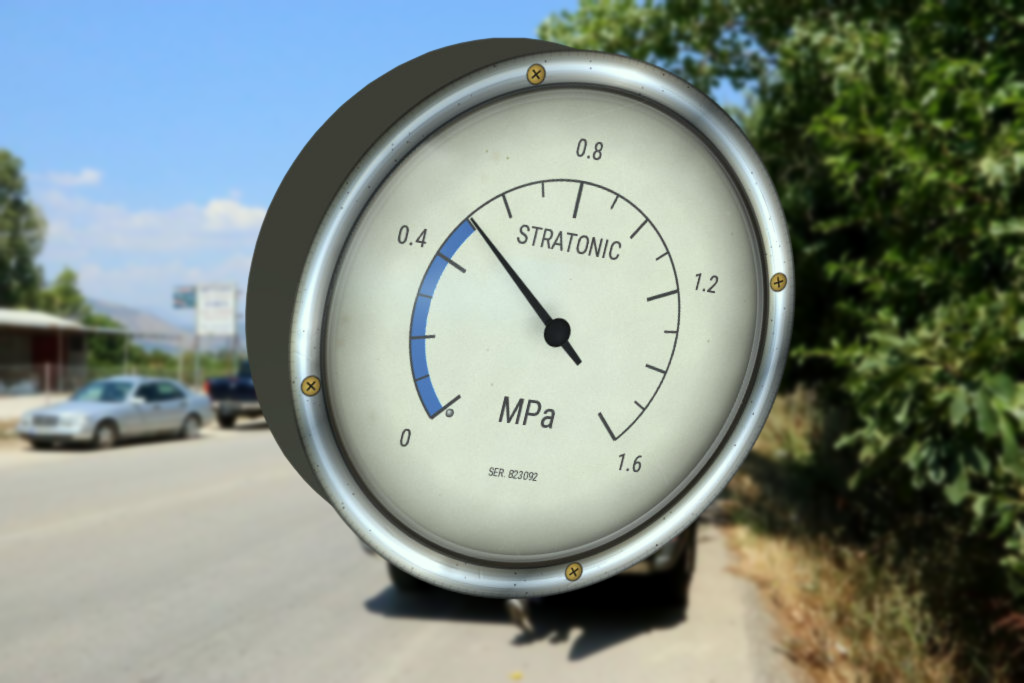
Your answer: 0.5 MPa
